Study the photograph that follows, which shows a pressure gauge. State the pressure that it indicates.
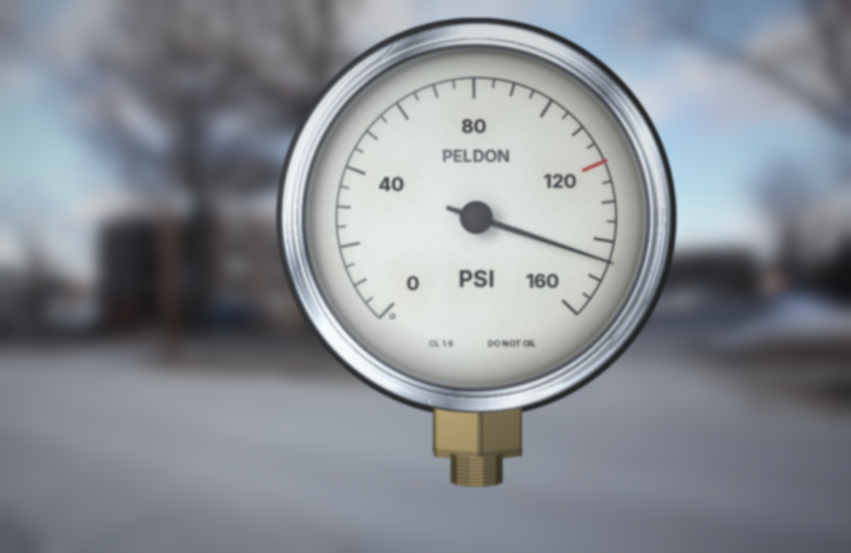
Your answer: 145 psi
